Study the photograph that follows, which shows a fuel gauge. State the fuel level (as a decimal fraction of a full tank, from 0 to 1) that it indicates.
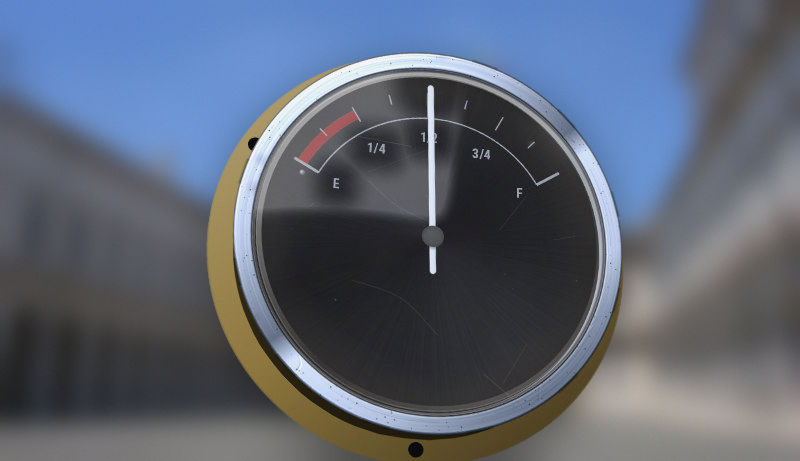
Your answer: 0.5
